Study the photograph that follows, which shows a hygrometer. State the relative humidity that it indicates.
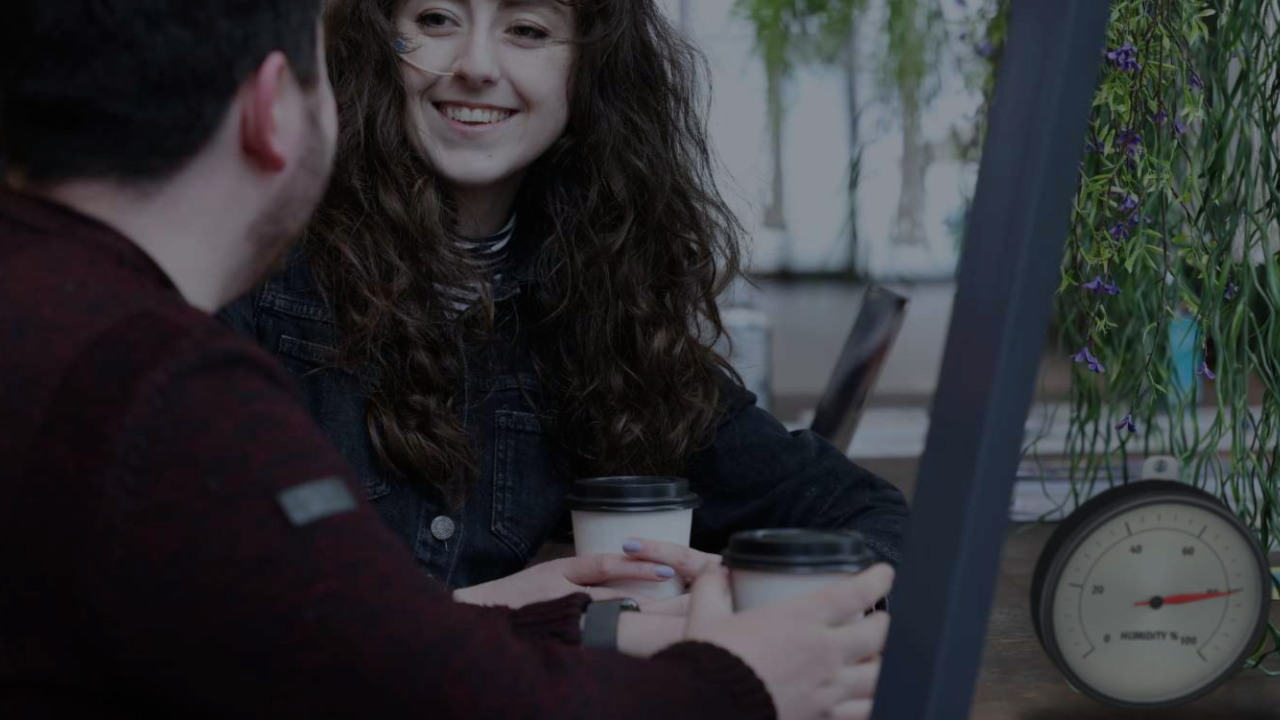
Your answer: 80 %
